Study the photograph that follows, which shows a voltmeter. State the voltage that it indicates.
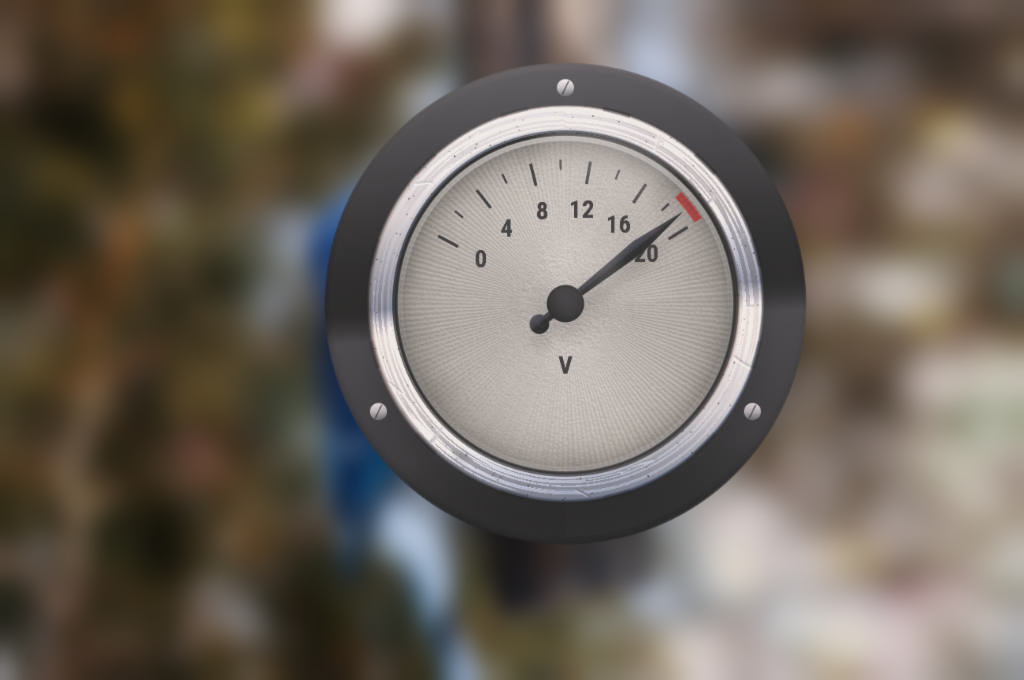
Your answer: 19 V
